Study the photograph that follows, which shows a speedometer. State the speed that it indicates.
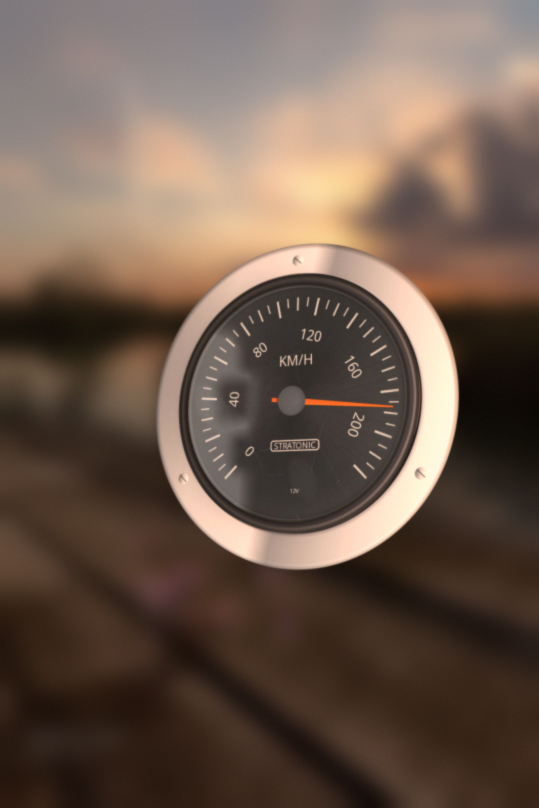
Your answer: 187.5 km/h
